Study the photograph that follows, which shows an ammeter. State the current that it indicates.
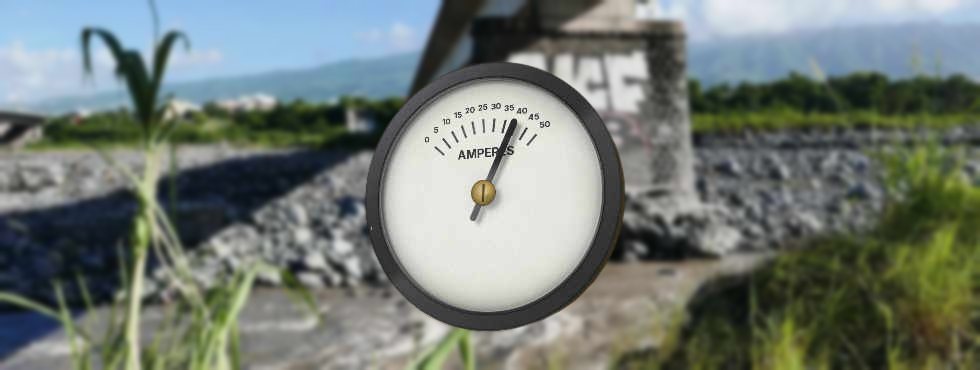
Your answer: 40 A
